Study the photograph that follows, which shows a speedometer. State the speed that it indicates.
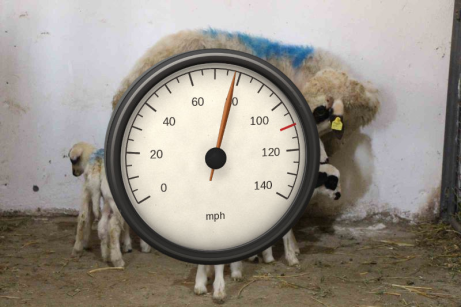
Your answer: 77.5 mph
